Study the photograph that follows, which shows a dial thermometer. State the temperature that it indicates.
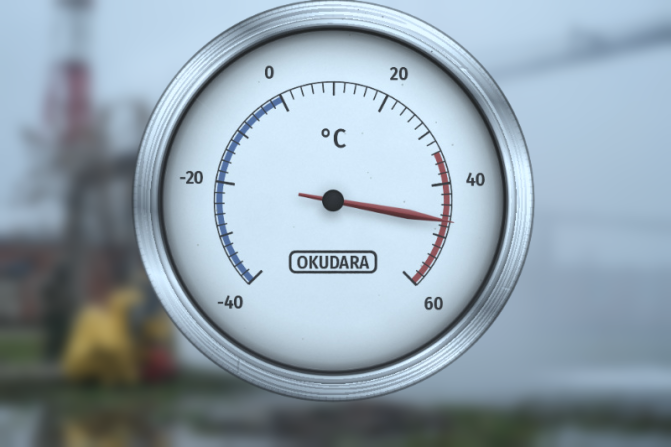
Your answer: 47 °C
